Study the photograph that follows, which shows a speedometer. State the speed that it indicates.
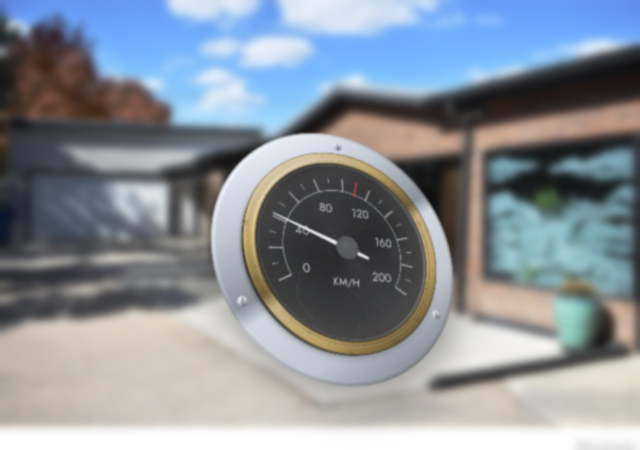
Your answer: 40 km/h
